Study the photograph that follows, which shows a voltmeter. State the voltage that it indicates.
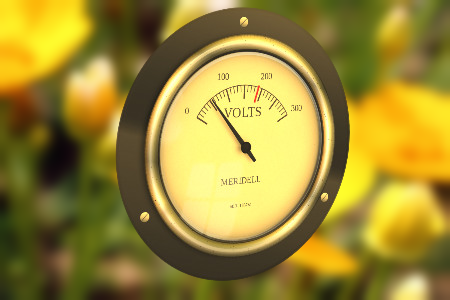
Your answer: 50 V
